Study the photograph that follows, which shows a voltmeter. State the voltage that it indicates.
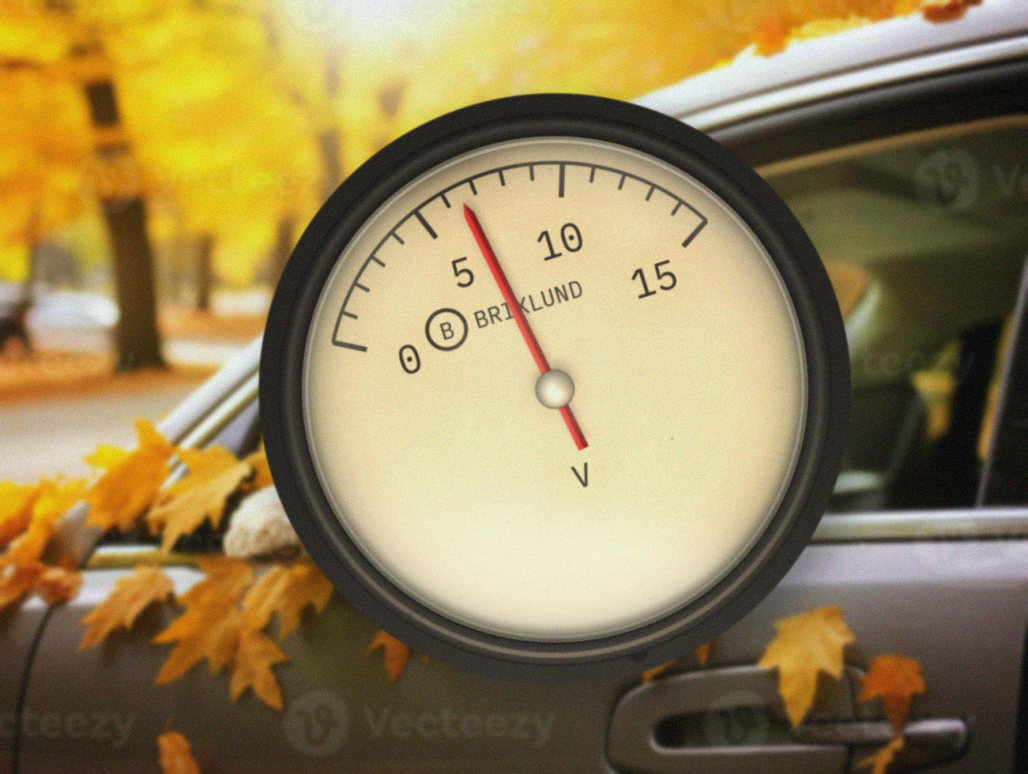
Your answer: 6.5 V
